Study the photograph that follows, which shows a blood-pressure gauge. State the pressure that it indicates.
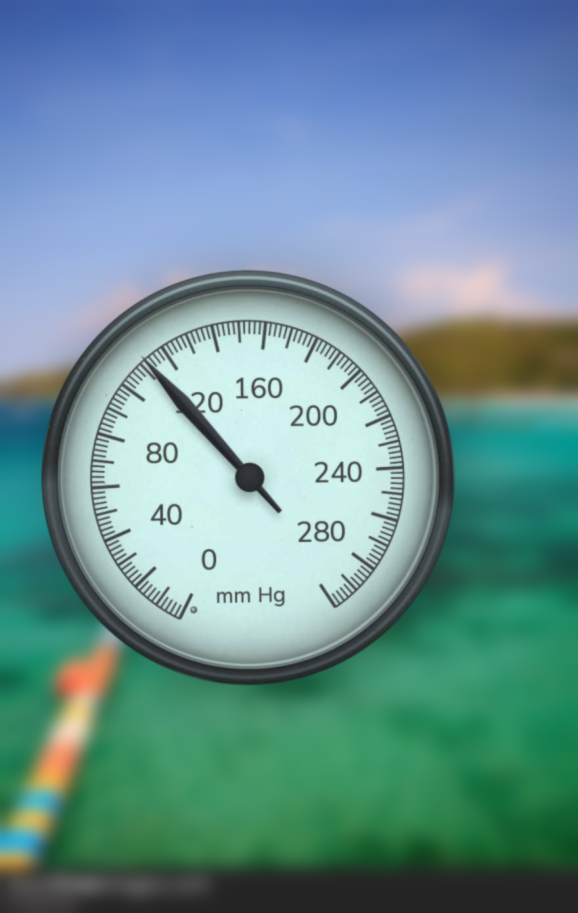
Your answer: 112 mmHg
